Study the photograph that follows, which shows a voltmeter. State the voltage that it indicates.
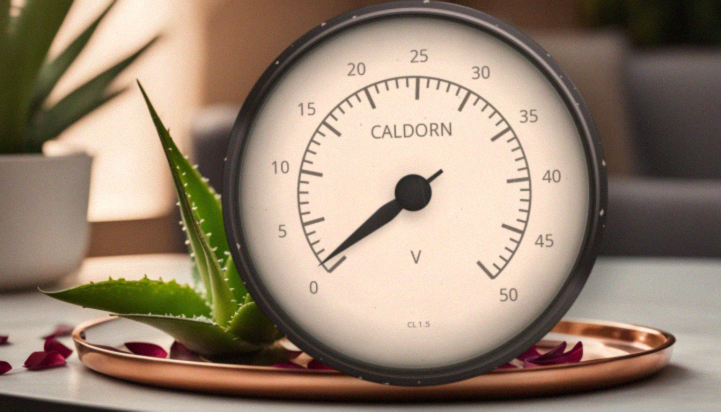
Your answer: 1 V
